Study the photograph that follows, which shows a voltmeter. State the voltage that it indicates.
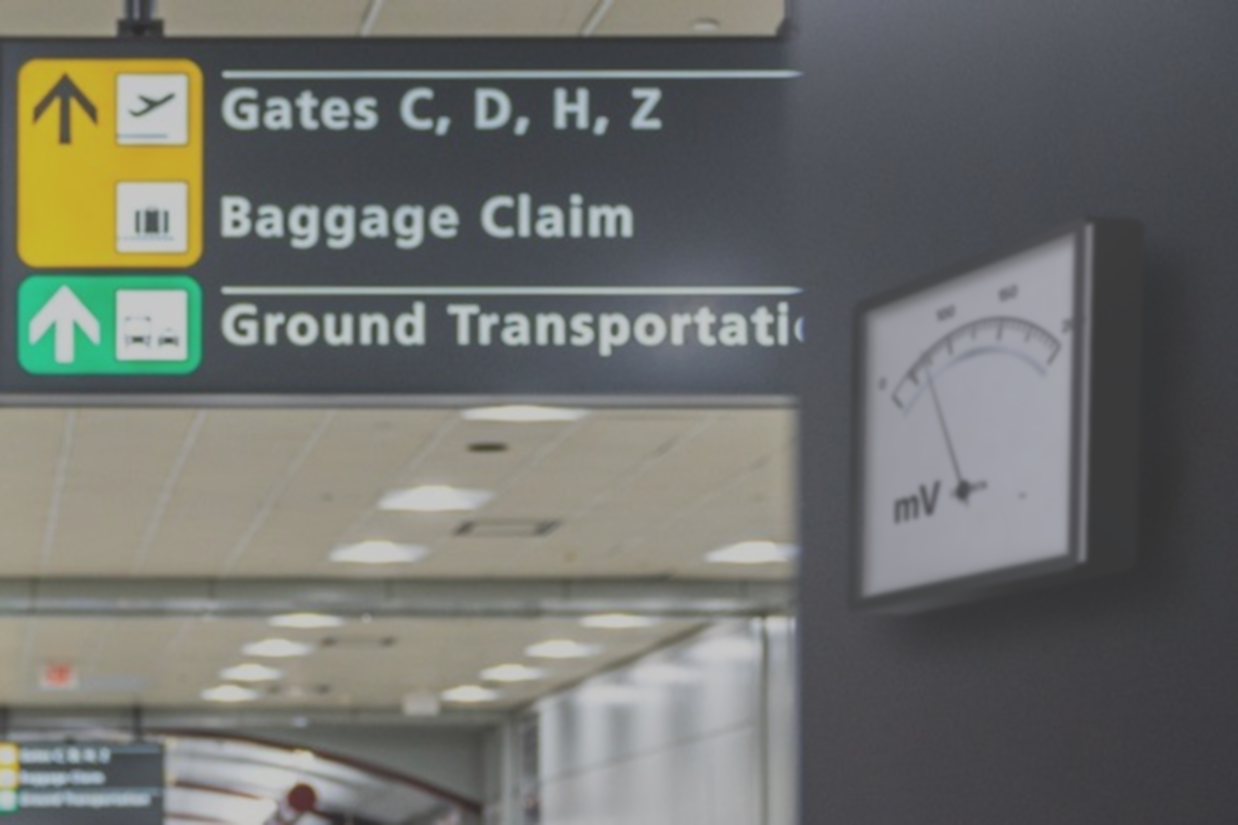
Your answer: 75 mV
